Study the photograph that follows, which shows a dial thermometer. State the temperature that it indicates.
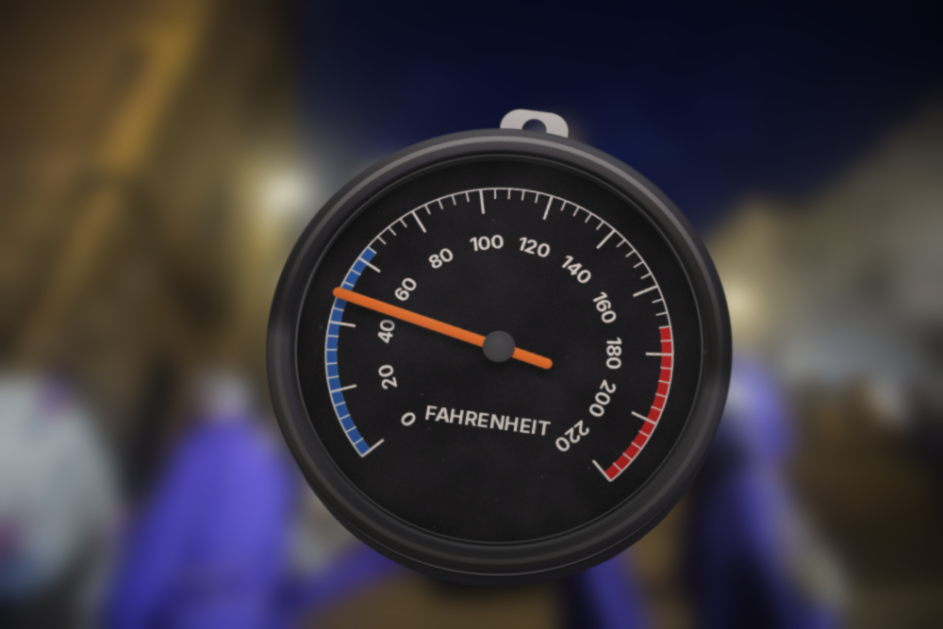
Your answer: 48 °F
